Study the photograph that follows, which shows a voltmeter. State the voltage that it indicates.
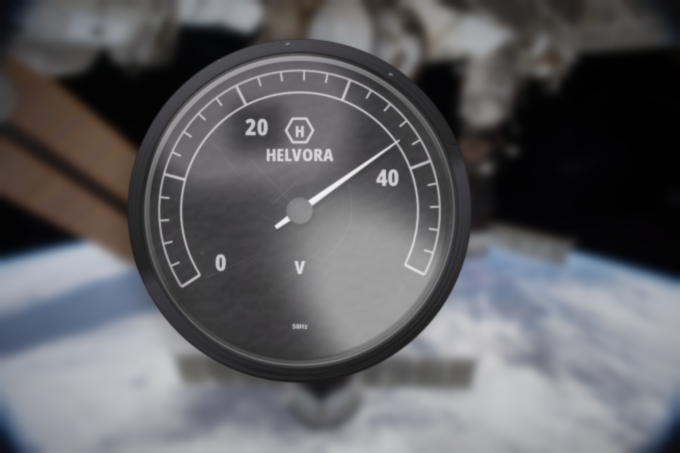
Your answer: 37 V
